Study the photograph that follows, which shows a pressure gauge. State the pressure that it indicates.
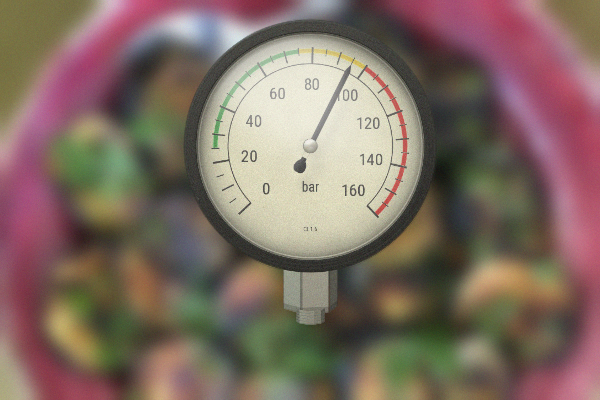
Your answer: 95 bar
